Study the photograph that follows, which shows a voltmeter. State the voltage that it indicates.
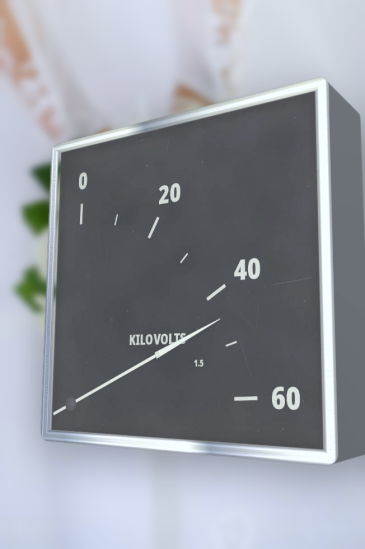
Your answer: 45 kV
